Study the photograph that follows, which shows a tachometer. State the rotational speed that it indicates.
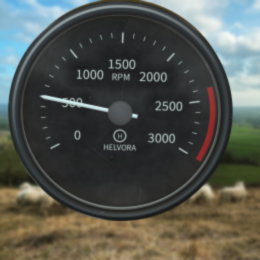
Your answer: 500 rpm
